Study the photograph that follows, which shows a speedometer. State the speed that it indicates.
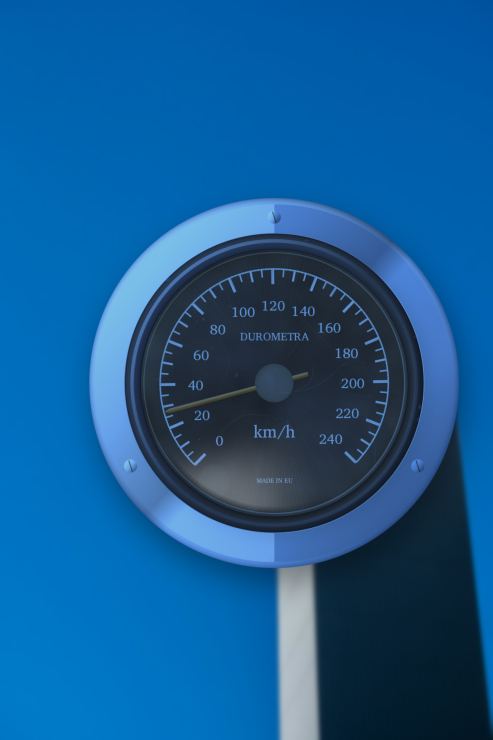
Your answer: 27.5 km/h
